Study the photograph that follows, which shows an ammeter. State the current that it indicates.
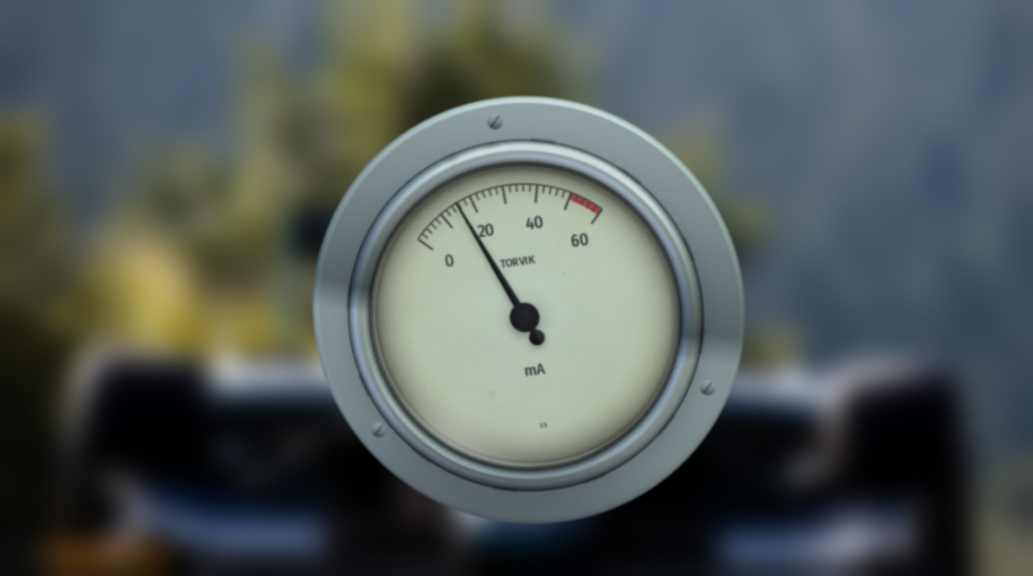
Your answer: 16 mA
